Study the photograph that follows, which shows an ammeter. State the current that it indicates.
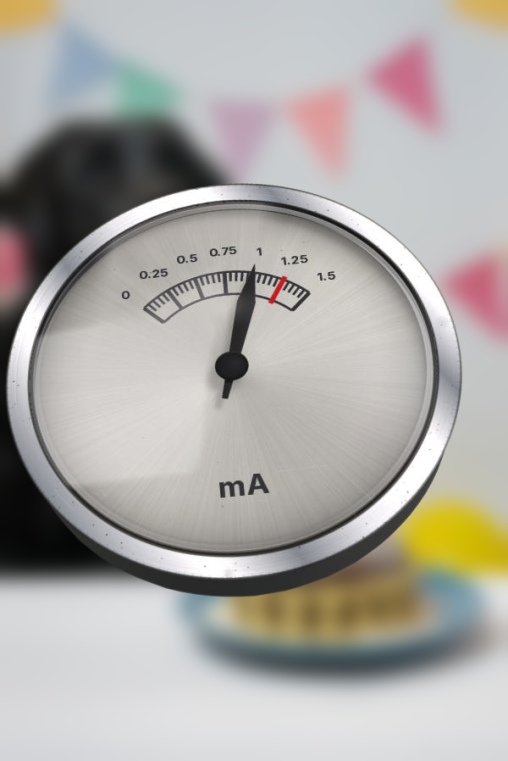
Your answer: 1 mA
